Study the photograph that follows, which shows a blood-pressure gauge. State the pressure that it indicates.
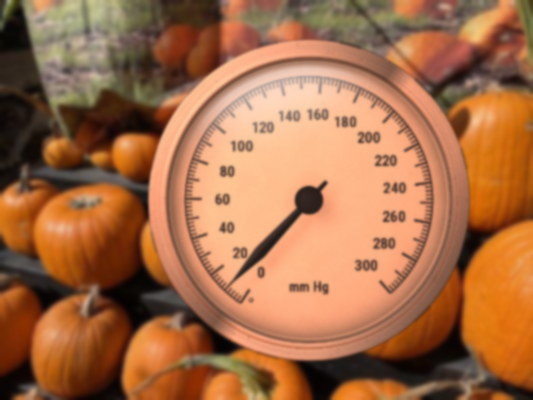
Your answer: 10 mmHg
